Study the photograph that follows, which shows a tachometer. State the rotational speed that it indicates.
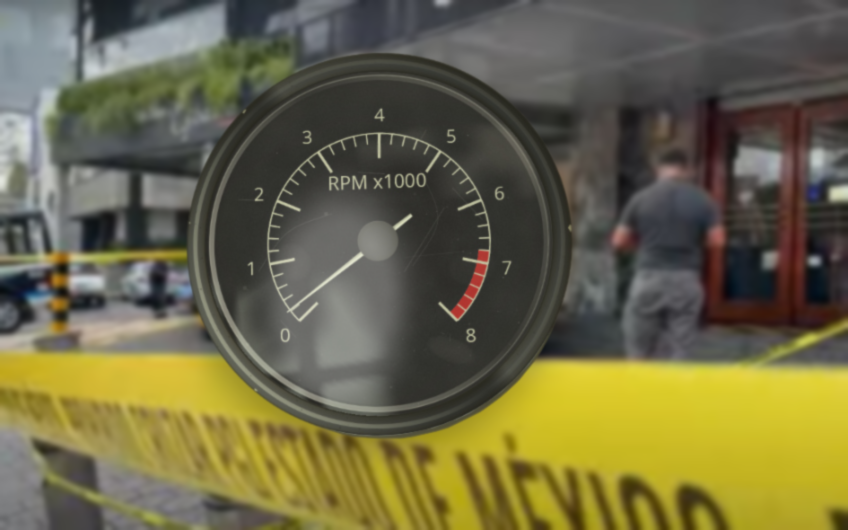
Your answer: 200 rpm
